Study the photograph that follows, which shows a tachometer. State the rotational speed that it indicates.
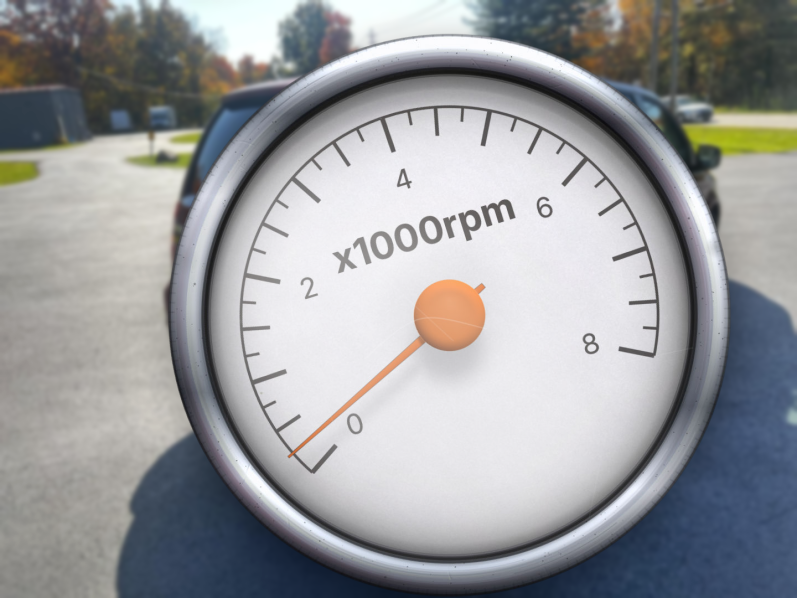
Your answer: 250 rpm
